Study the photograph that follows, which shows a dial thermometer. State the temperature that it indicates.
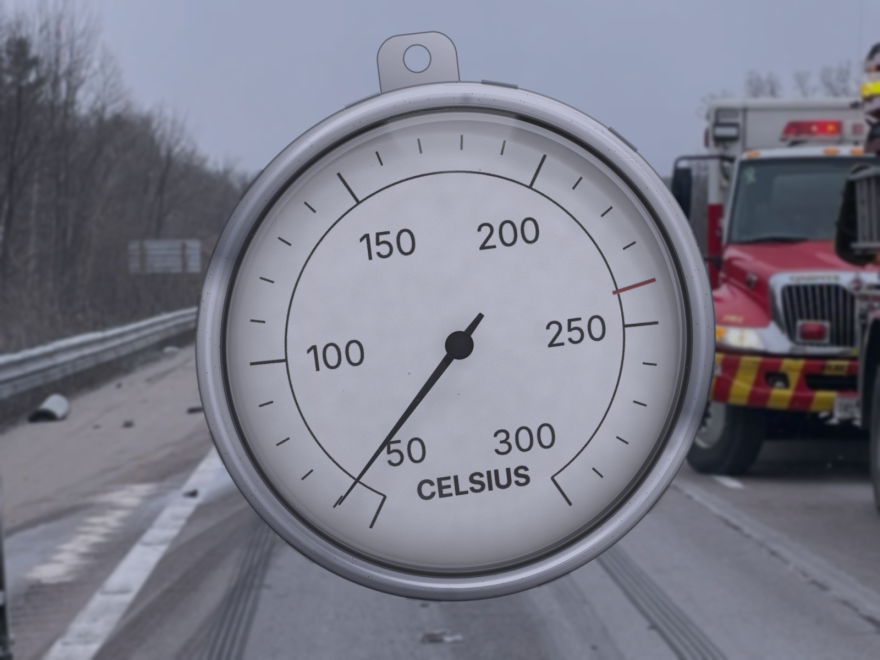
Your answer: 60 °C
